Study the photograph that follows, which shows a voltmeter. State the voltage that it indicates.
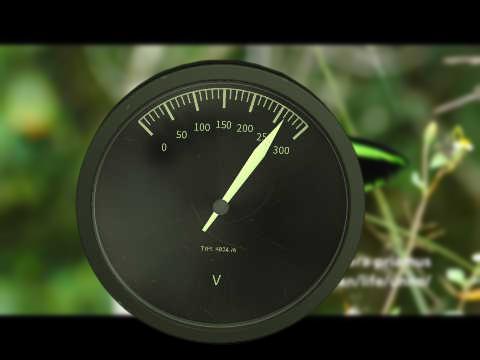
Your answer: 260 V
